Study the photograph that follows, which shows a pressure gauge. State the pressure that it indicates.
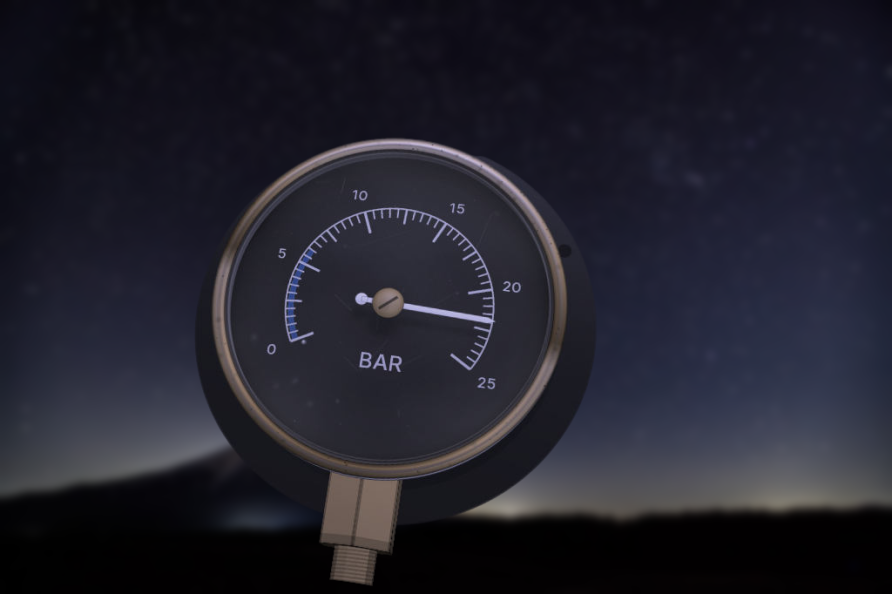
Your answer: 22 bar
